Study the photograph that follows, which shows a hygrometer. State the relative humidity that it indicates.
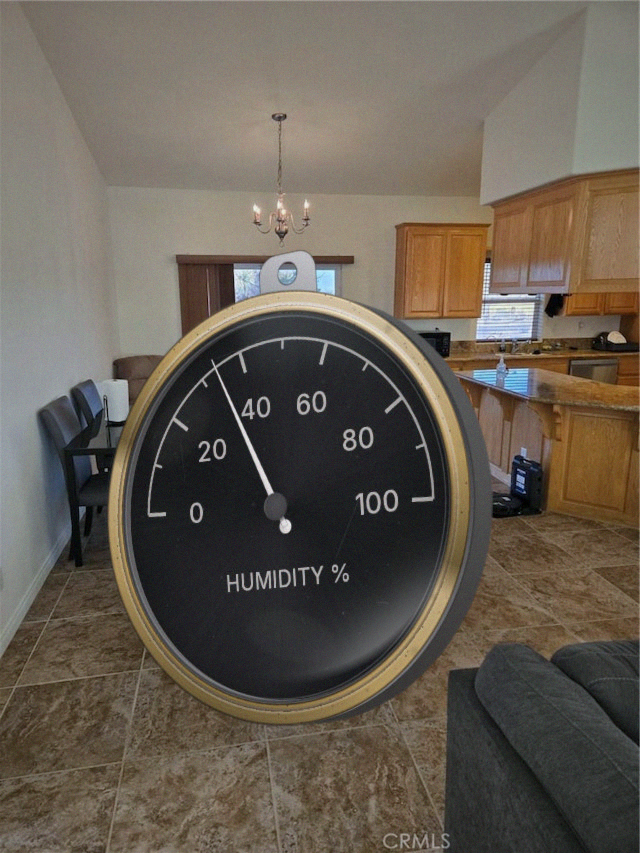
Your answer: 35 %
